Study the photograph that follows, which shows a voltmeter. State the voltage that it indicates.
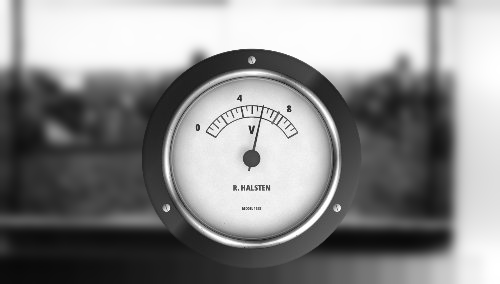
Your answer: 6 V
